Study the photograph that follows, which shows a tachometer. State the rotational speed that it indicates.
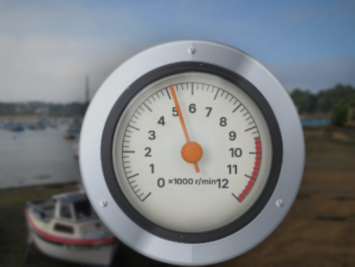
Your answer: 5200 rpm
